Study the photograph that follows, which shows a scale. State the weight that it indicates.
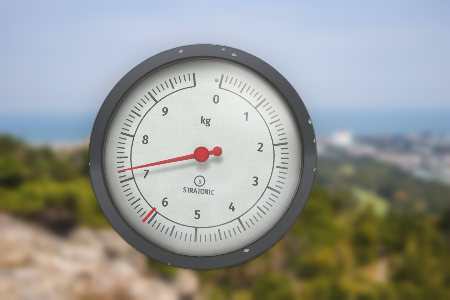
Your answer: 7.2 kg
